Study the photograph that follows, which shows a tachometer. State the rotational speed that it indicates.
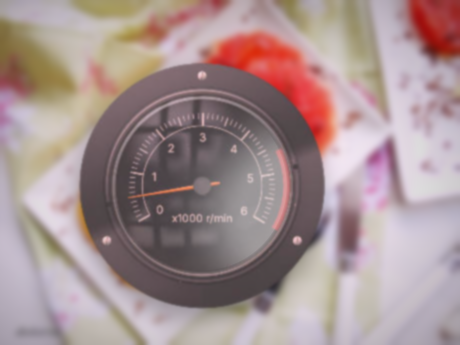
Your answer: 500 rpm
